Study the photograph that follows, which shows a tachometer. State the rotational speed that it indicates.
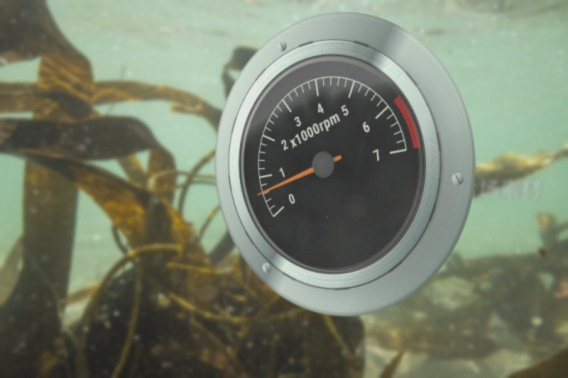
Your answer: 600 rpm
